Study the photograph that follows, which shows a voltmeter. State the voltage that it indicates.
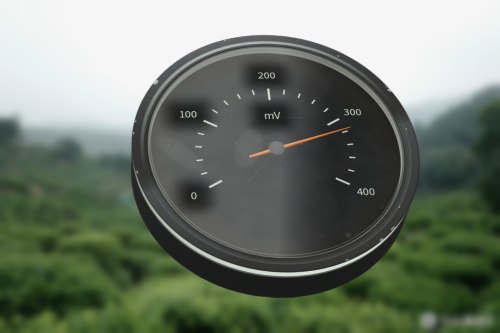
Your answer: 320 mV
